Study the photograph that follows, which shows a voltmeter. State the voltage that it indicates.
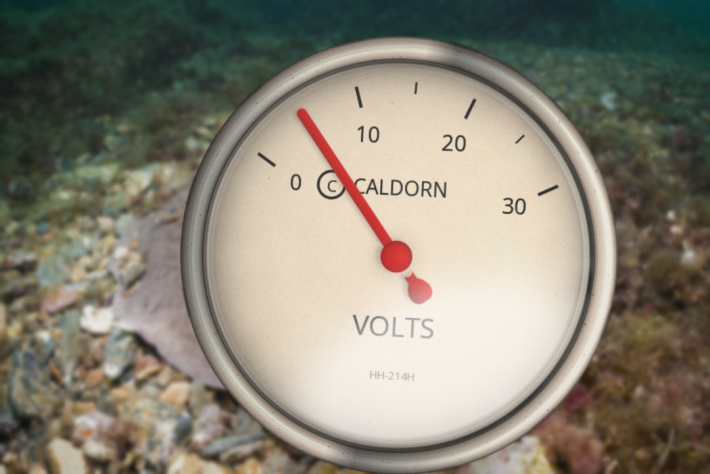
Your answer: 5 V
